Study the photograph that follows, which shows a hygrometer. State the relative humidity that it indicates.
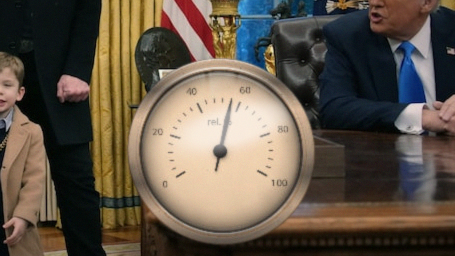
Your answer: 56 %
